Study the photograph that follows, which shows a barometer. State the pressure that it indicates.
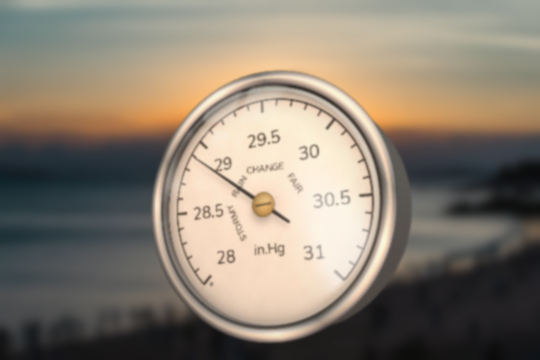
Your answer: 28.9 inHg
